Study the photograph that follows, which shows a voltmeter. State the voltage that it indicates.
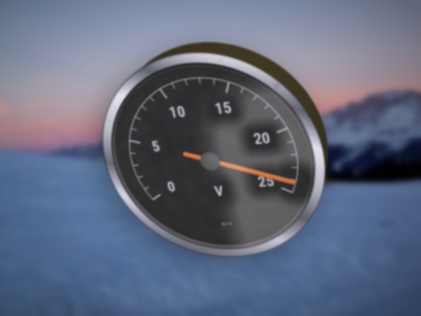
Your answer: 24 V
